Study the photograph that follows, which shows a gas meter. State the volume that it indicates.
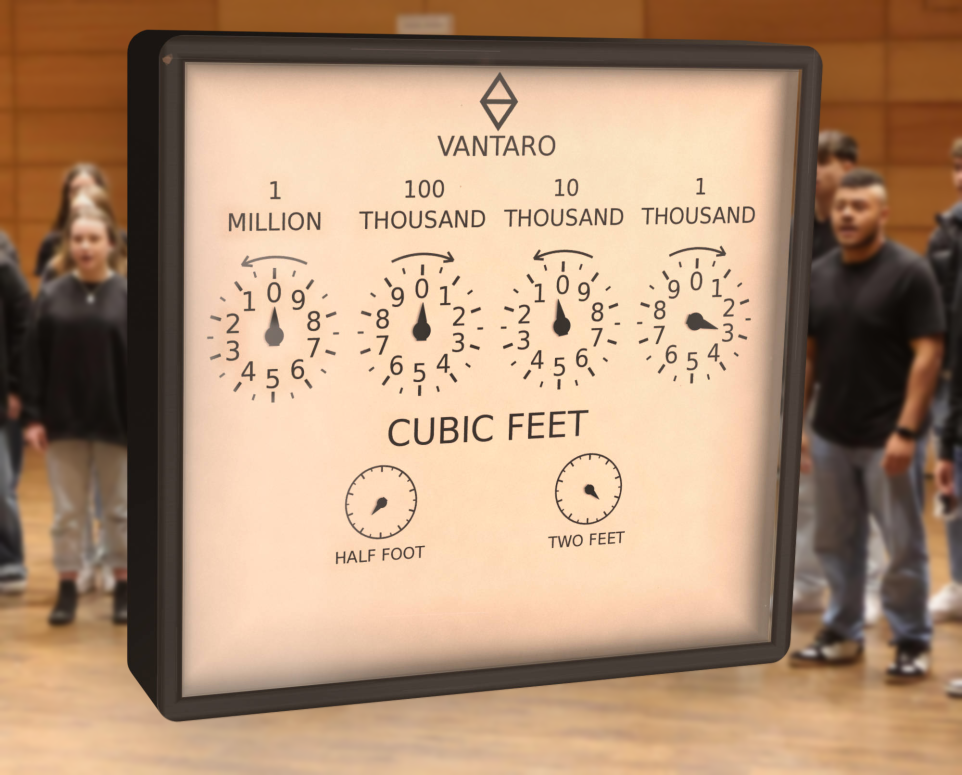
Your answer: 300 ft³
